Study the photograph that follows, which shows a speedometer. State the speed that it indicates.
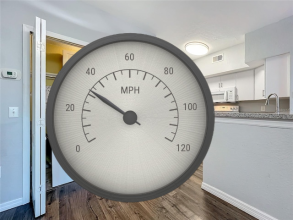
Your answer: 32.5 mph
